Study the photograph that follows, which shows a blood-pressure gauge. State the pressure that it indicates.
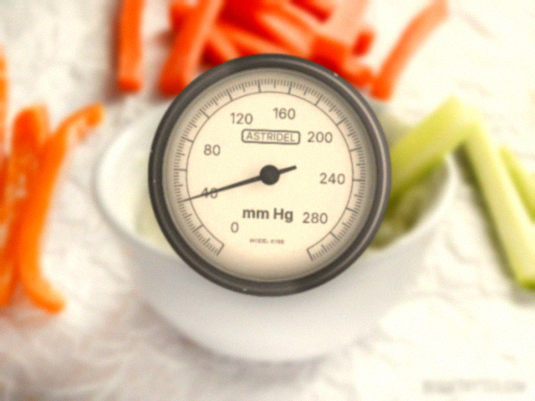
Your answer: 40 mmHg
